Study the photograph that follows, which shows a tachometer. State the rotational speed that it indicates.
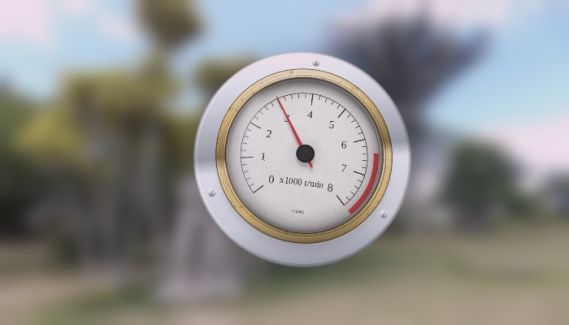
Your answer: 3000 rpm
